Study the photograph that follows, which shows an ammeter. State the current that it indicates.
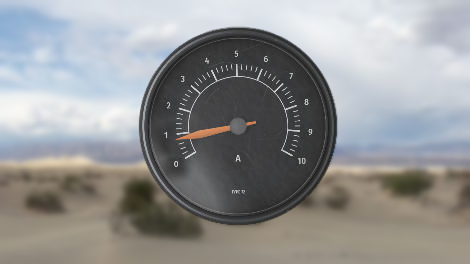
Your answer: 0.8 A
